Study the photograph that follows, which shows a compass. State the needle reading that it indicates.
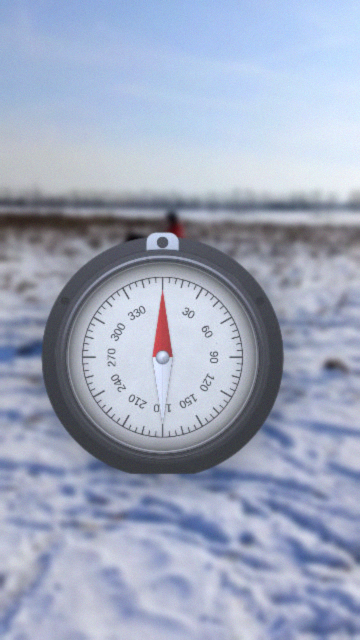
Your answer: 0 °
